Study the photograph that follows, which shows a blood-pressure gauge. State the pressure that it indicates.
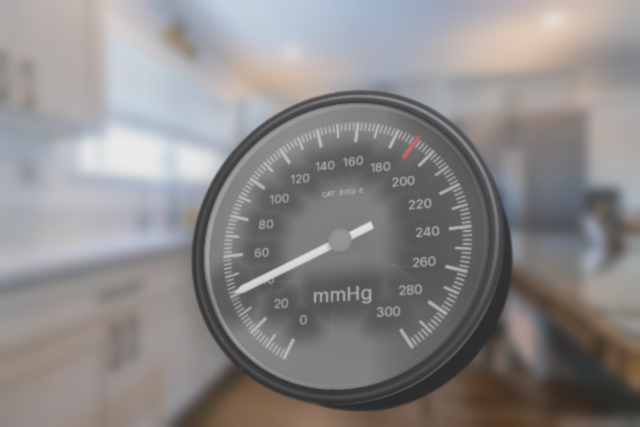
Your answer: 40 mmHg
